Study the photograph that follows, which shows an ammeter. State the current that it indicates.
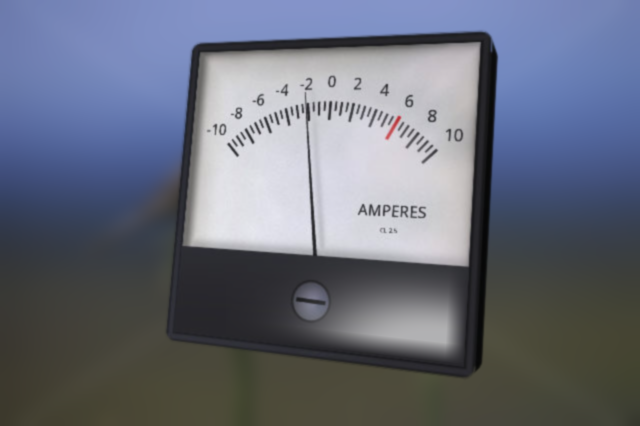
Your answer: -2 A
